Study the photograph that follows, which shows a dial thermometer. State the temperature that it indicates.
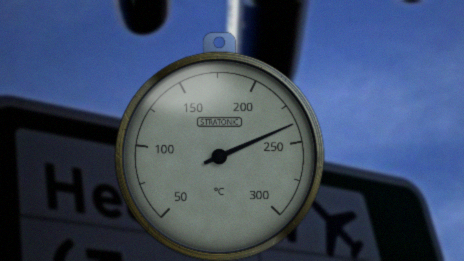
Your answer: 237.5 °C
